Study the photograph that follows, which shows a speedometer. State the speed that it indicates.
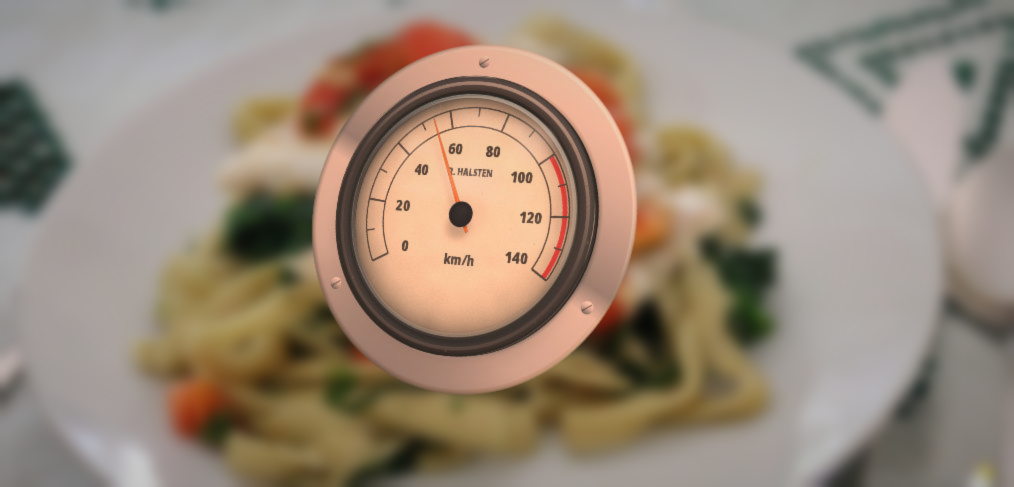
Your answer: 55 km/h
